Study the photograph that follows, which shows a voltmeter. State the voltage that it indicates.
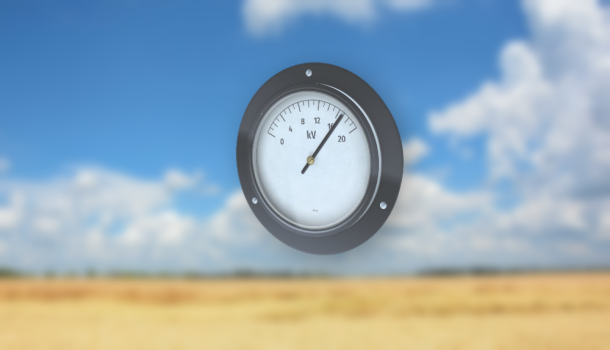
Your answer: 17 kV
